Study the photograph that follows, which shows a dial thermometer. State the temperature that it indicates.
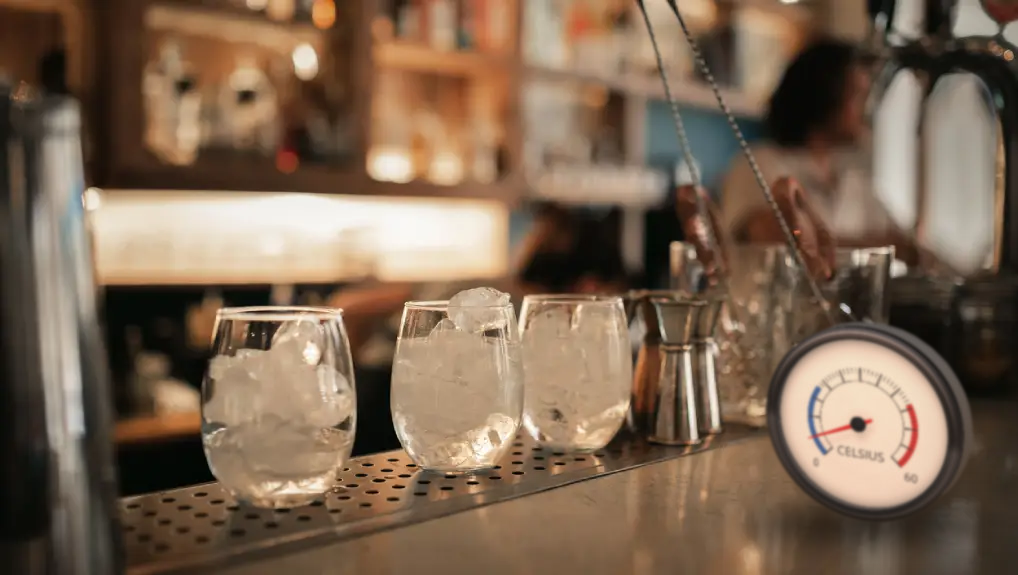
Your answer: 5 °C
